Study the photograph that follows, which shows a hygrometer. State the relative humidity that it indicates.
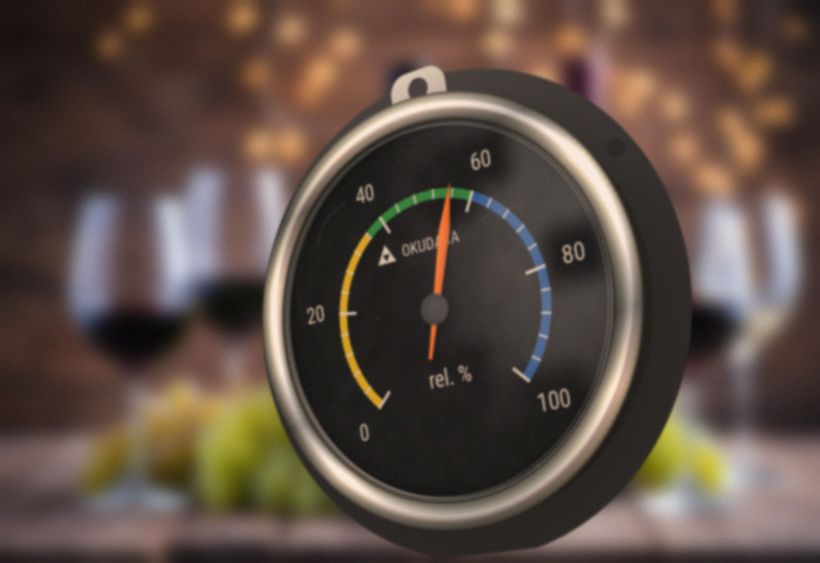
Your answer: 56 %
